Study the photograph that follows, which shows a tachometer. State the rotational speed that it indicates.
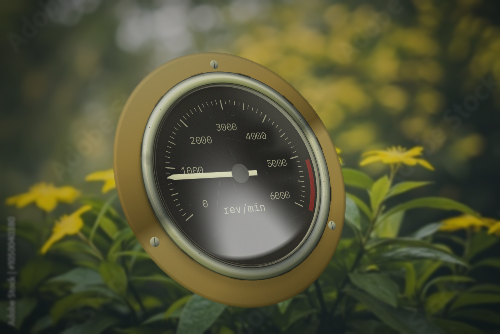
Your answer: 800 rpm
